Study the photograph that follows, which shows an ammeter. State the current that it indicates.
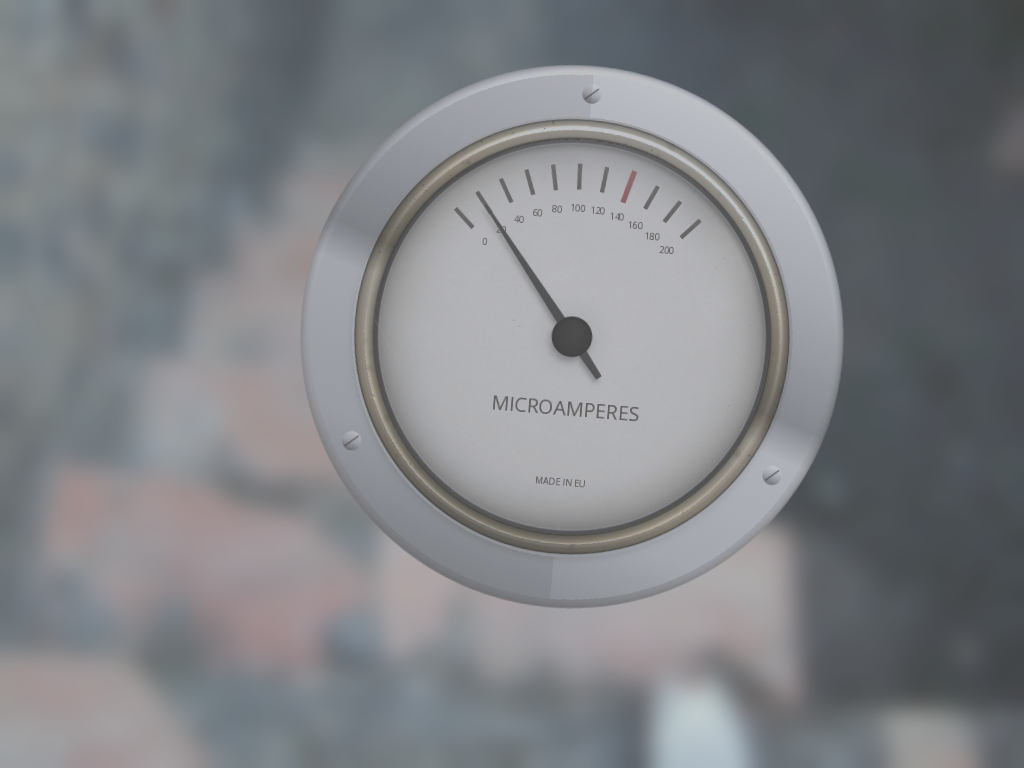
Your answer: 20 µA
